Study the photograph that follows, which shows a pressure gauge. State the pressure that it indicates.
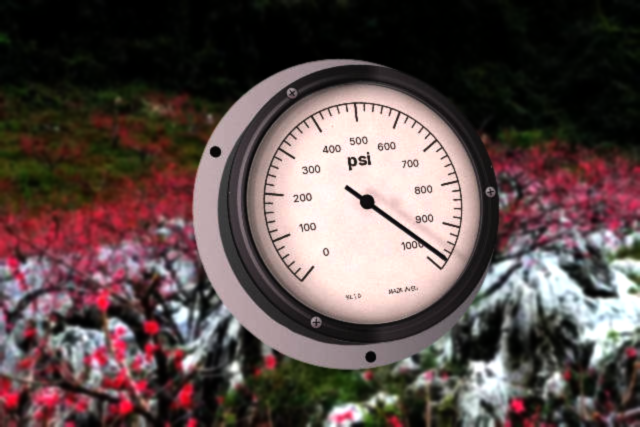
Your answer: 980 psi
